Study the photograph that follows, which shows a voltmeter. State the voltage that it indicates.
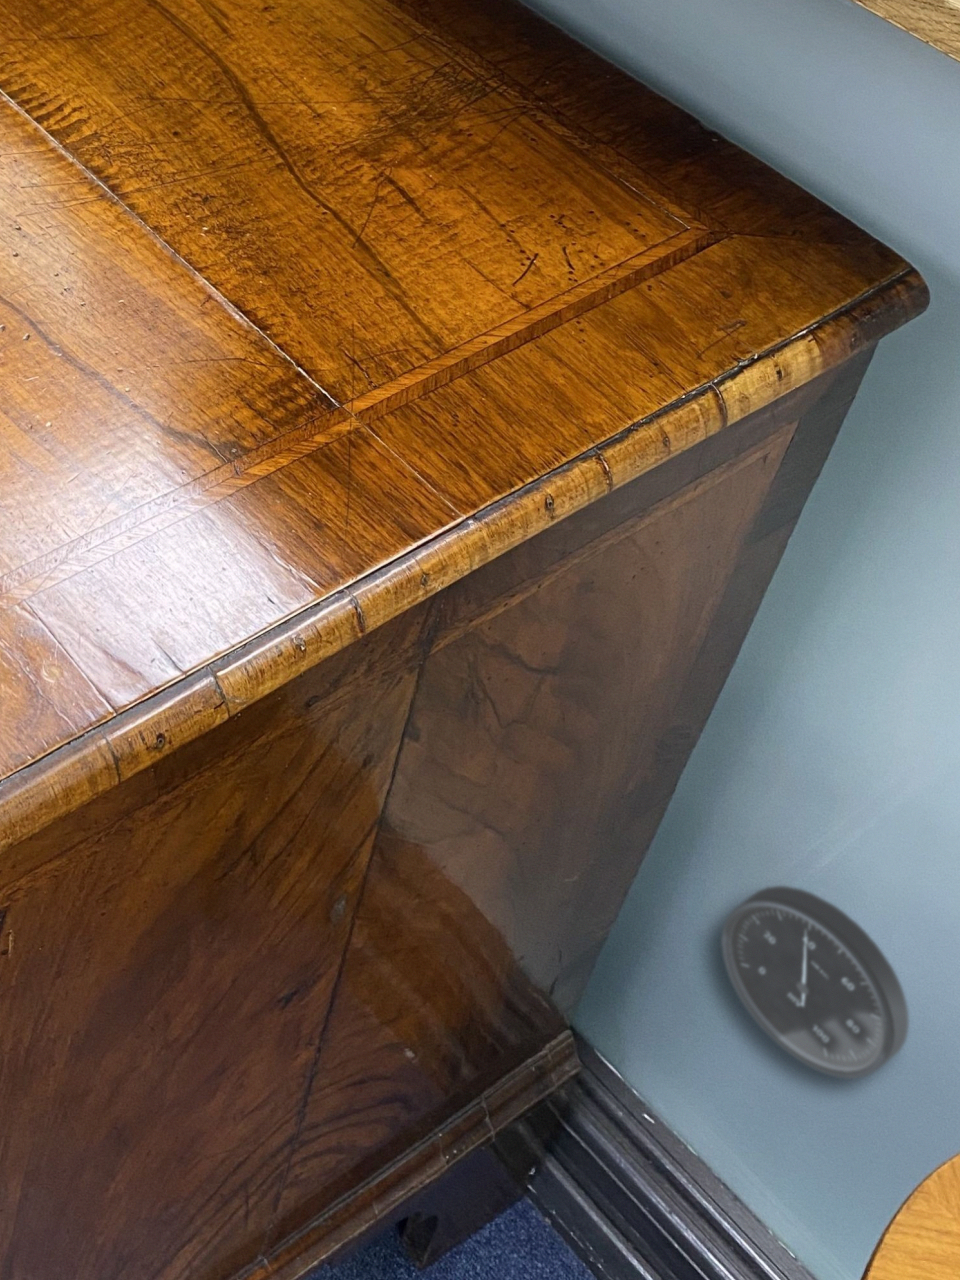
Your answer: 40 mV
